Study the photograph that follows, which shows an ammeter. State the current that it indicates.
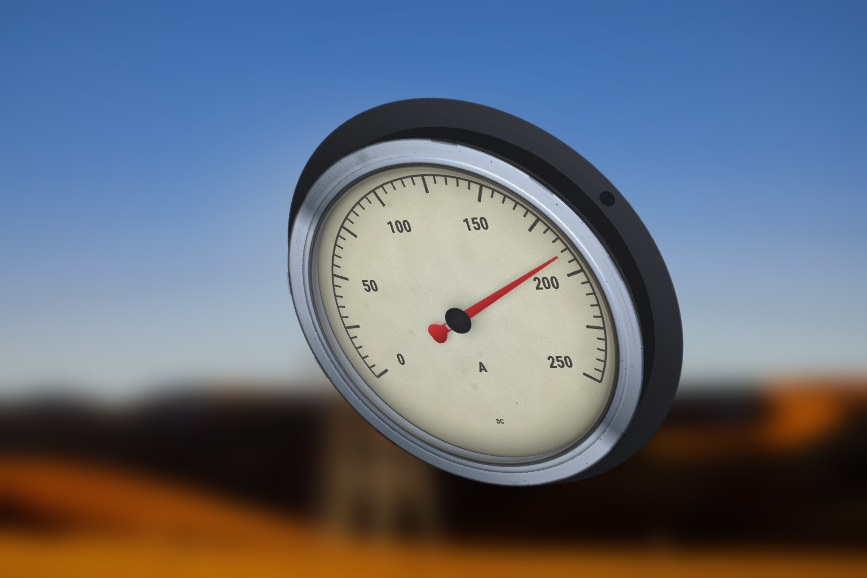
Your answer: 190 A
